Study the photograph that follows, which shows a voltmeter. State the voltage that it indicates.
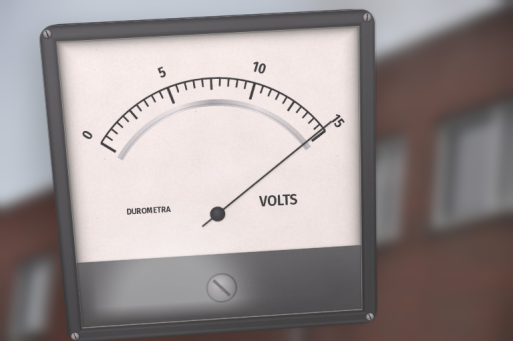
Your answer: 14.75 V
